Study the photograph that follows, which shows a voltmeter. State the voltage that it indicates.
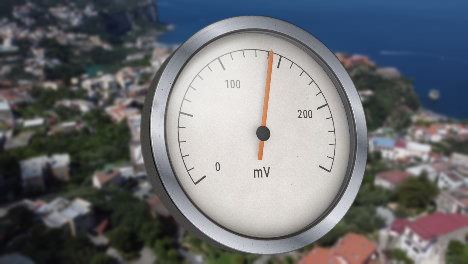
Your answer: 140 mV
